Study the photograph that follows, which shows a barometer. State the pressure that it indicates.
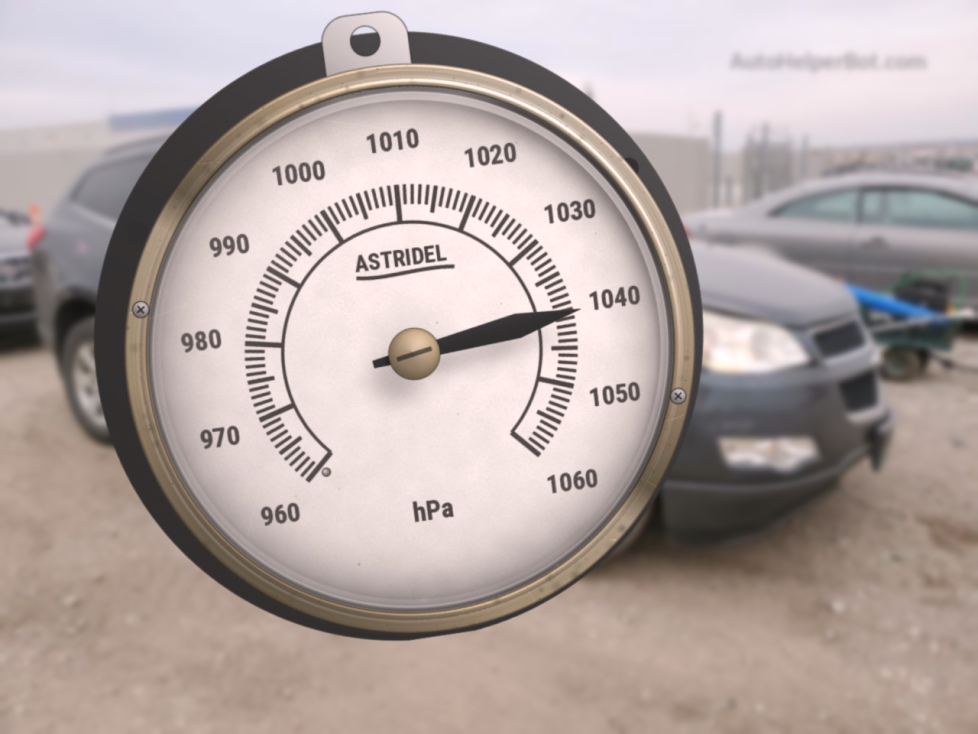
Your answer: 1040 hPa
